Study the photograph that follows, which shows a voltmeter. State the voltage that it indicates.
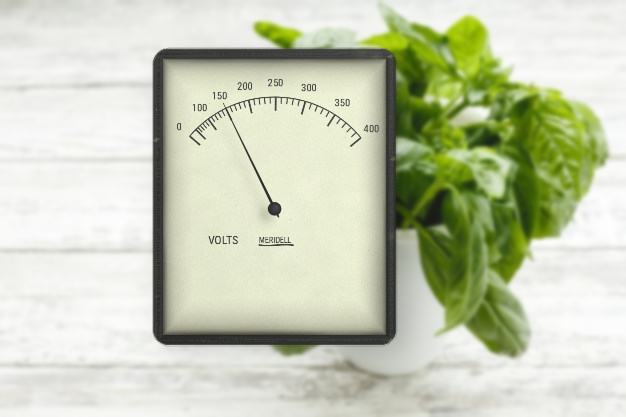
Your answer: 150 V
